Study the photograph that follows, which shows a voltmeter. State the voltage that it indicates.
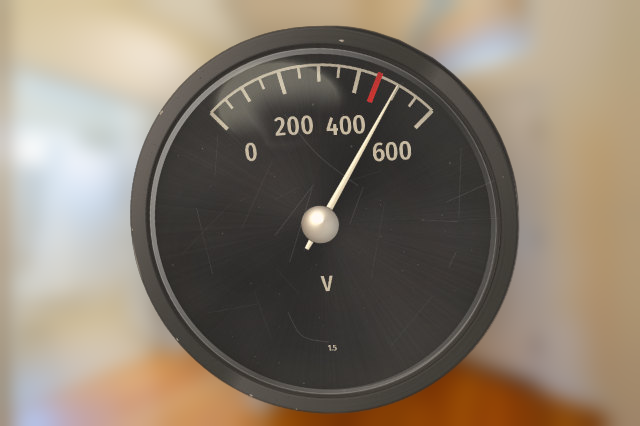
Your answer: 500 V
